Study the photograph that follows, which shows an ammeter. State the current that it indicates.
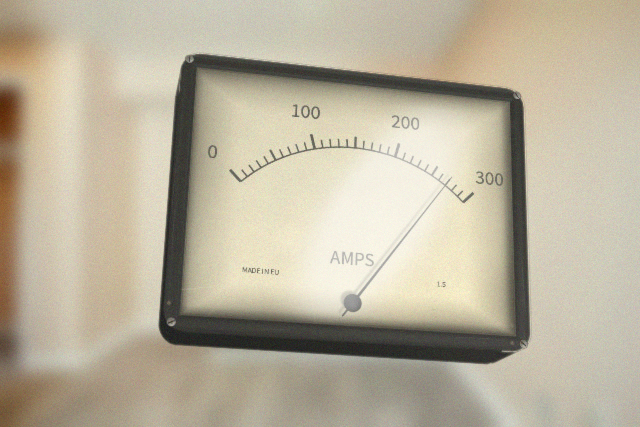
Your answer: 270 A
